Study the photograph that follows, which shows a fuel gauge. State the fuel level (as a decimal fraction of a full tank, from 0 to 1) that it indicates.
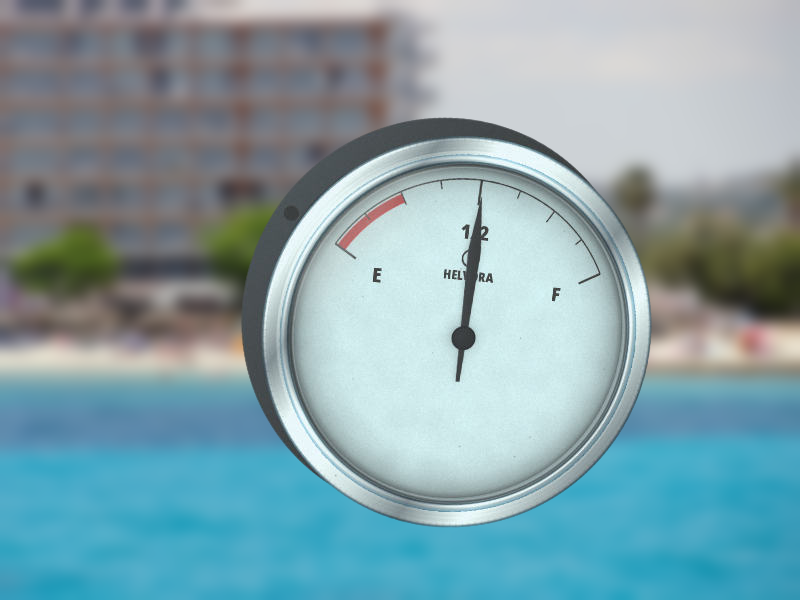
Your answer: 0.5
